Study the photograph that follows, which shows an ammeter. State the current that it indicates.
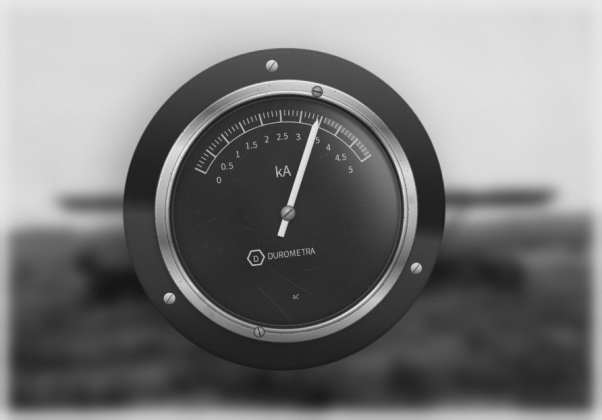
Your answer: 3.4 kA
